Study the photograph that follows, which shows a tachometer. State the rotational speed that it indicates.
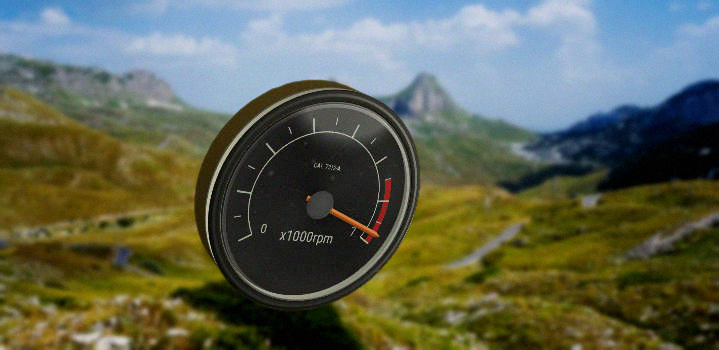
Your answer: 6750 rpm
